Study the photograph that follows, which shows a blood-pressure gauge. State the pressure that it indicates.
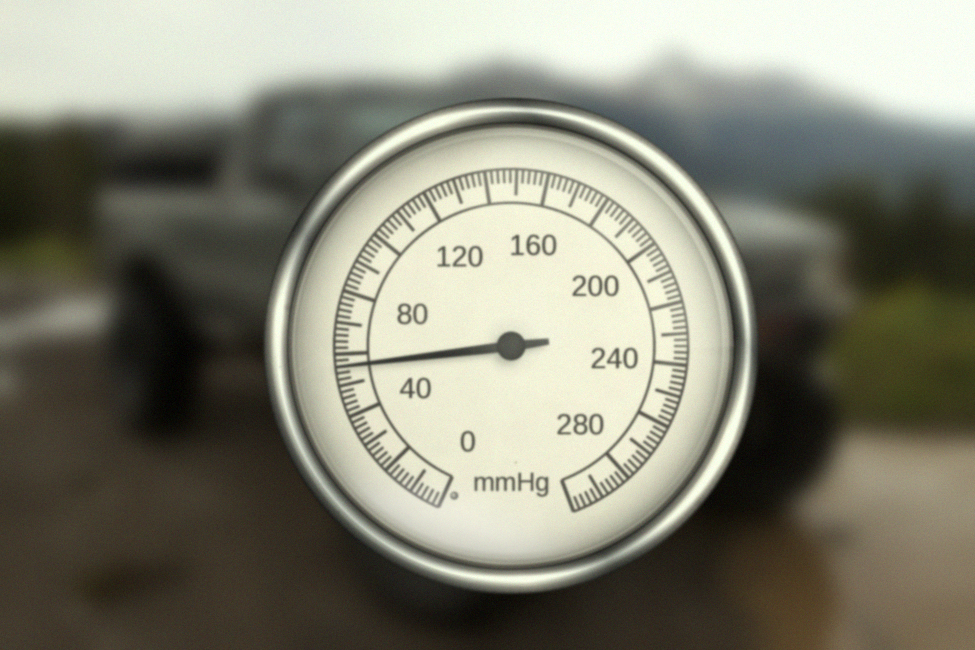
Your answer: 56 mmHg
